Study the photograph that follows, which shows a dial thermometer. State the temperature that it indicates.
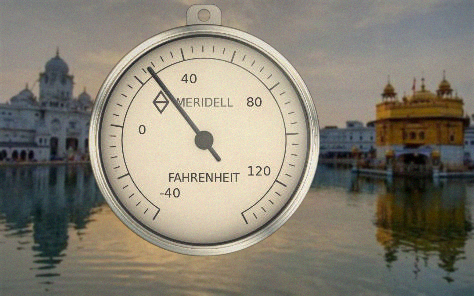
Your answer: 26 °F
